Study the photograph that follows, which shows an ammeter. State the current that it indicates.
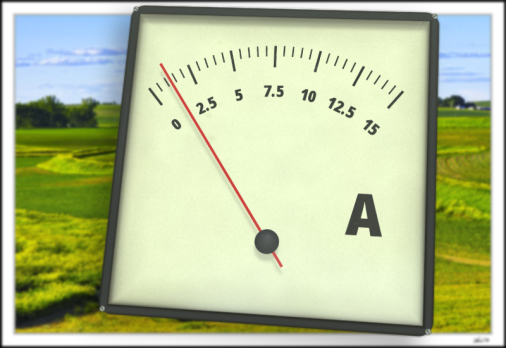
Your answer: 1.25 A
